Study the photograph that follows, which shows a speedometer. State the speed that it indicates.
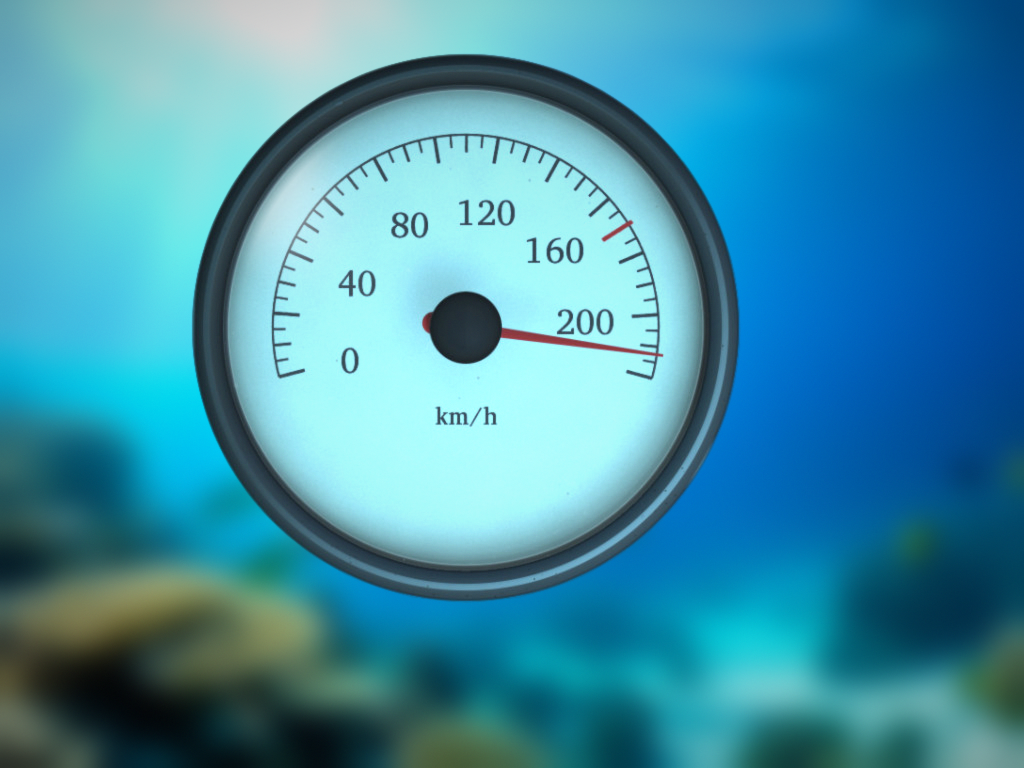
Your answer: 212.5 km/h
